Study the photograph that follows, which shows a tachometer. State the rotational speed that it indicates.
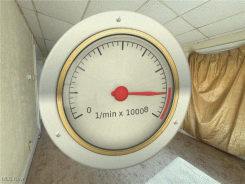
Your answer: 7000 rpm
